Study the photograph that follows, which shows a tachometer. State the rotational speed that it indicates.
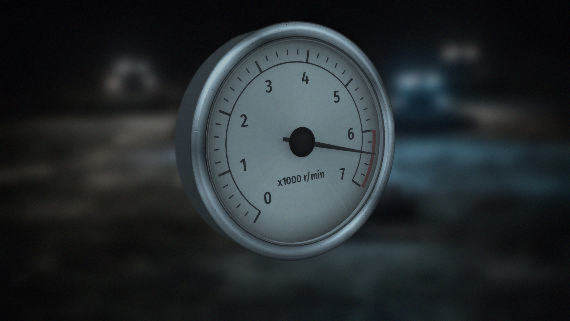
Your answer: 6400 rpm
